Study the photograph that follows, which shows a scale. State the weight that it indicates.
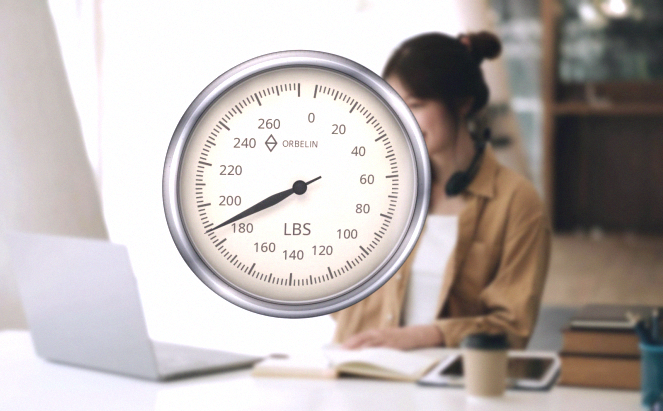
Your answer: 188 lb
